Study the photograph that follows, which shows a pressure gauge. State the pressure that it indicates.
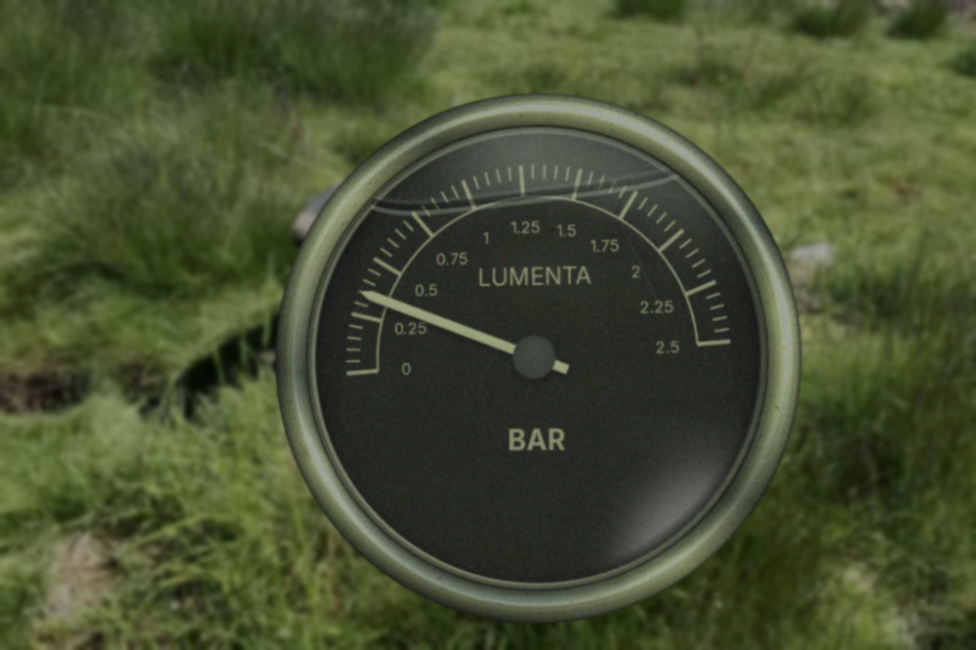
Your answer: 0.35 bar
